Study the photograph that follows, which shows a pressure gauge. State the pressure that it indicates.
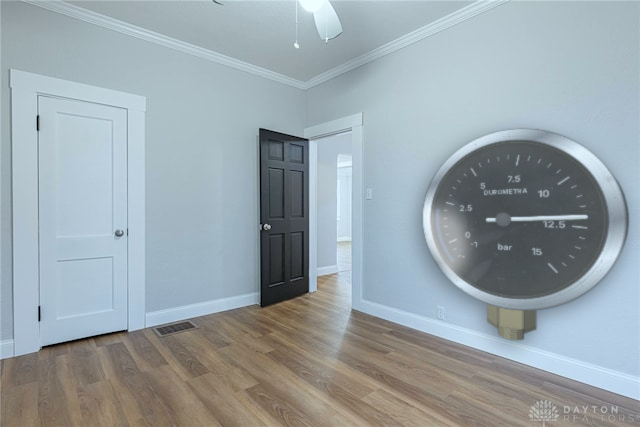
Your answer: 12 bar
